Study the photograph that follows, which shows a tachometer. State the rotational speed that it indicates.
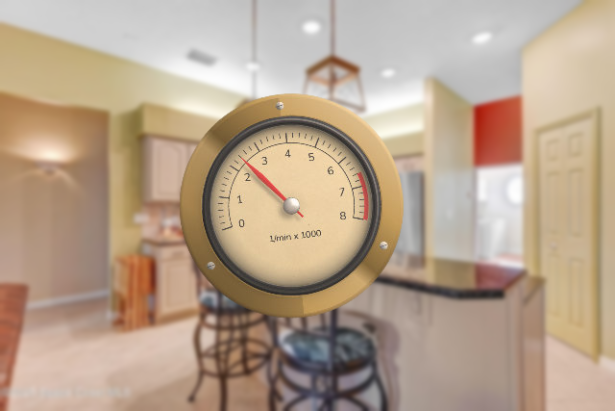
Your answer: 2400 rpm
